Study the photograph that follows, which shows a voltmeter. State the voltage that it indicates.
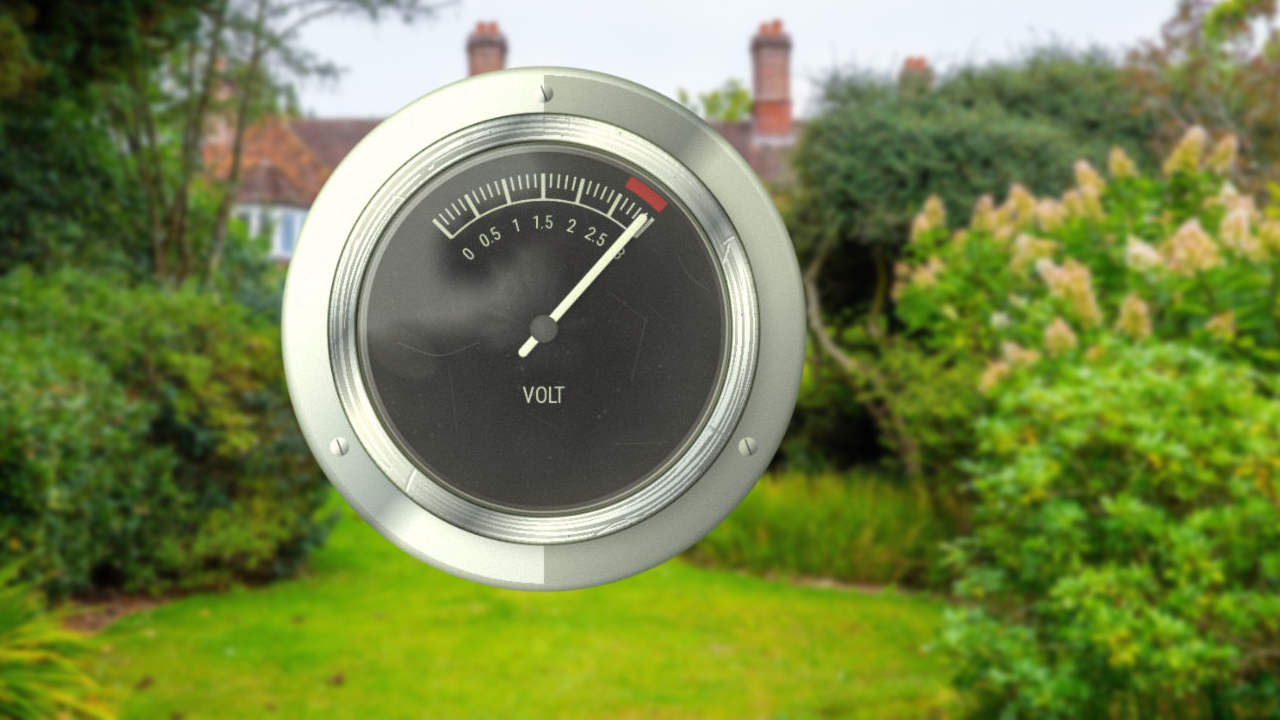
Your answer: 2.9 V
